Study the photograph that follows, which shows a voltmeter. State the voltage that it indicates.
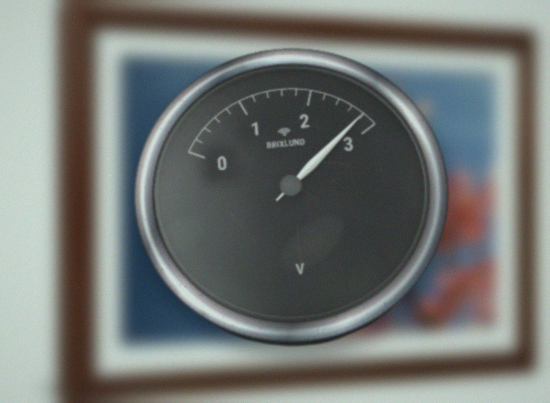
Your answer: 2.8 V
